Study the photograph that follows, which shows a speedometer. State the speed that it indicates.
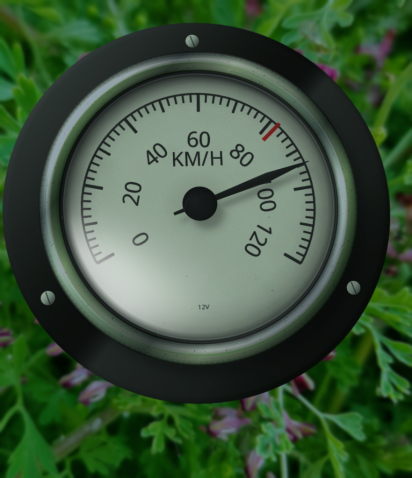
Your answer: 94 km/h
